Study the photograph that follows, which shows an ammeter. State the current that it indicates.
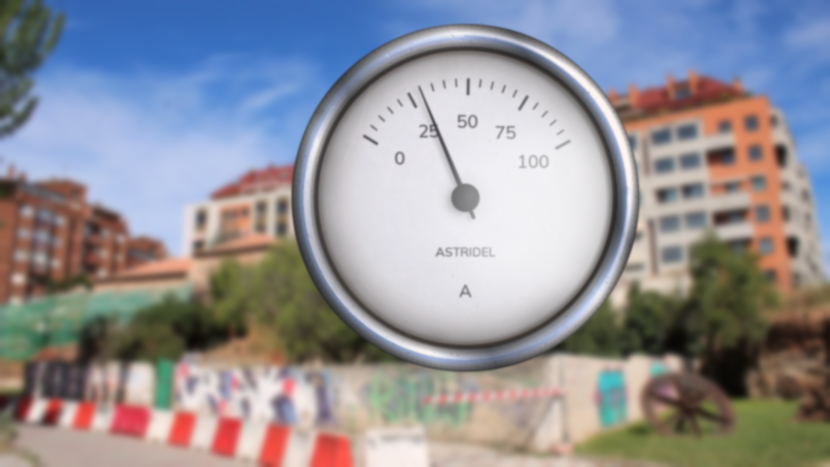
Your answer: 30 A
